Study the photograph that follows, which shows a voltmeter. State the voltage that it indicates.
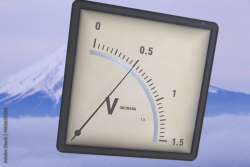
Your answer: 0.5 V
